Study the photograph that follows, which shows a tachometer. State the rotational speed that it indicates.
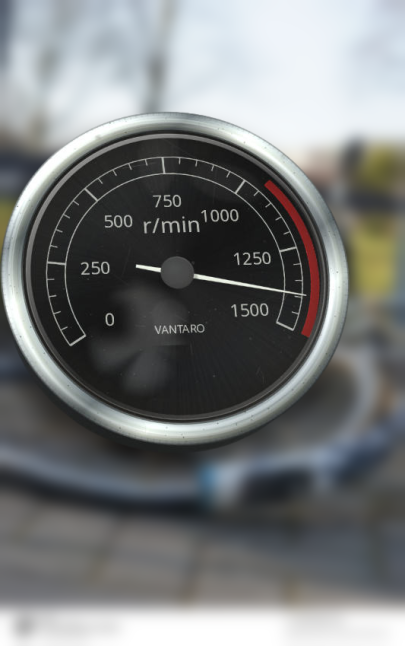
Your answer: 1400 rpm
